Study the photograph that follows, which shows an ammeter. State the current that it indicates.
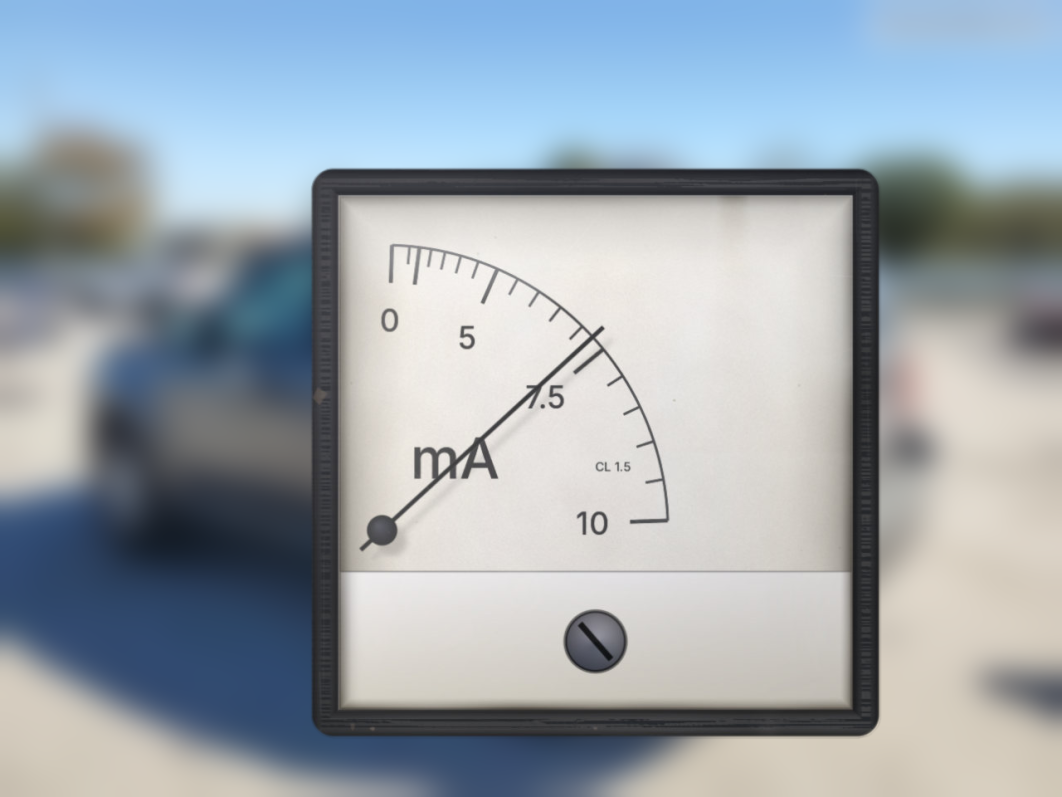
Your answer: 7.25 mA
